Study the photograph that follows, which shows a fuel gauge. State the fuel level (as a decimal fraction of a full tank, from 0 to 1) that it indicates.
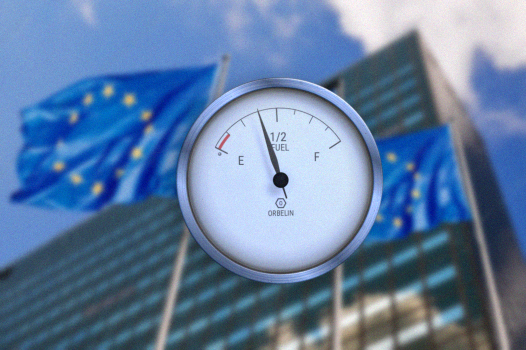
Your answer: 0.375
